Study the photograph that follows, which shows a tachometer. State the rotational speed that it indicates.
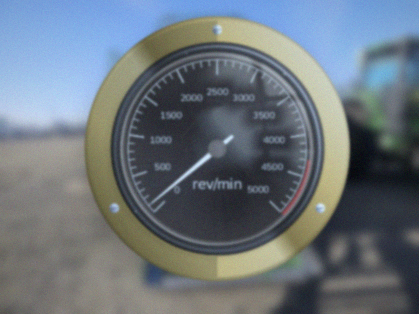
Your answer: 100 rpm
